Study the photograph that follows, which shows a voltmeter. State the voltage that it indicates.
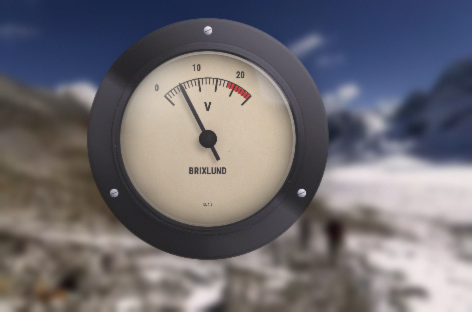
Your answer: 5 V
